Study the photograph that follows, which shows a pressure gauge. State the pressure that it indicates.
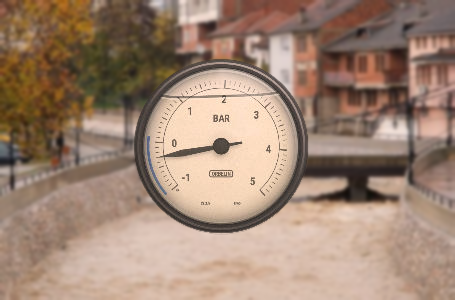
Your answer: -0.3 bar
